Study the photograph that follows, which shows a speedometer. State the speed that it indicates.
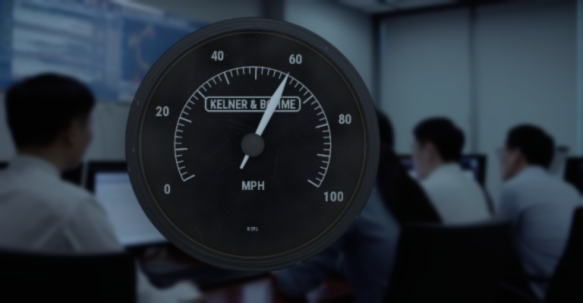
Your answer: 60 mph
